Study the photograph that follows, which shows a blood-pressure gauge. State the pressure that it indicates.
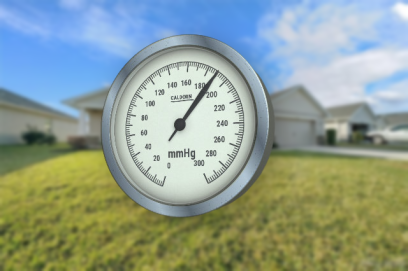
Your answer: 190 mmHg
